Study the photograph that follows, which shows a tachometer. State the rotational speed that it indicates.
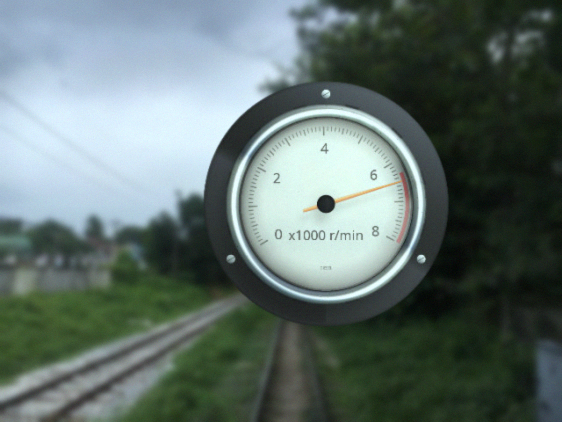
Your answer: 6500 rpm
